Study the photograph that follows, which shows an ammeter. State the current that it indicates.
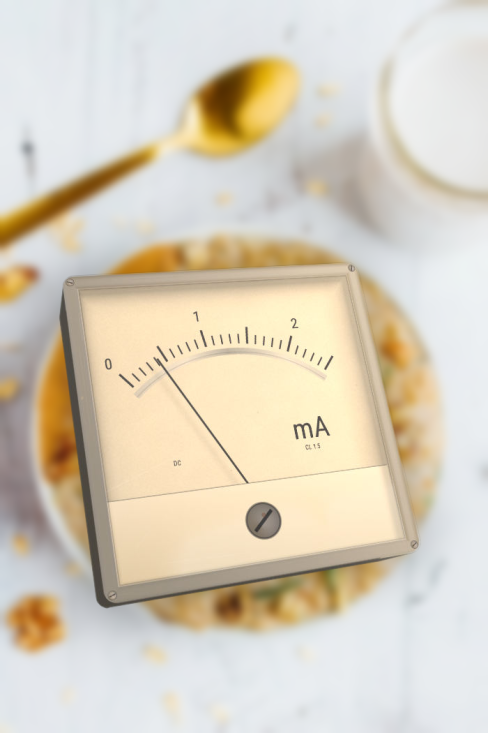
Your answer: 0.4 mA
